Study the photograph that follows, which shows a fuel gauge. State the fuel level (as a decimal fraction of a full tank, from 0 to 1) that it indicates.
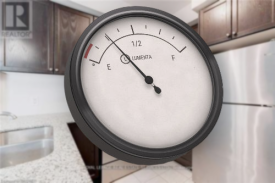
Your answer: 0.25
